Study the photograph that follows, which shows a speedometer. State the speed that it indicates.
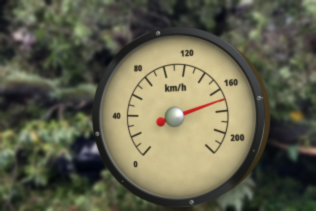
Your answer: 170 km/h
